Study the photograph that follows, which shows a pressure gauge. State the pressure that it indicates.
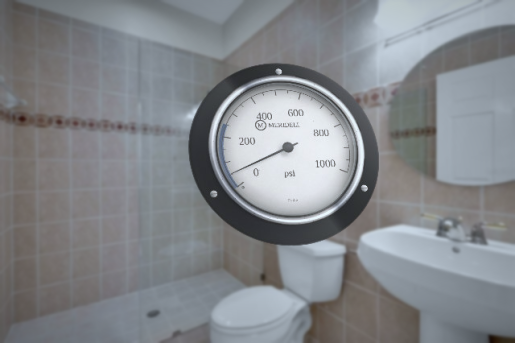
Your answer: 50 psi
